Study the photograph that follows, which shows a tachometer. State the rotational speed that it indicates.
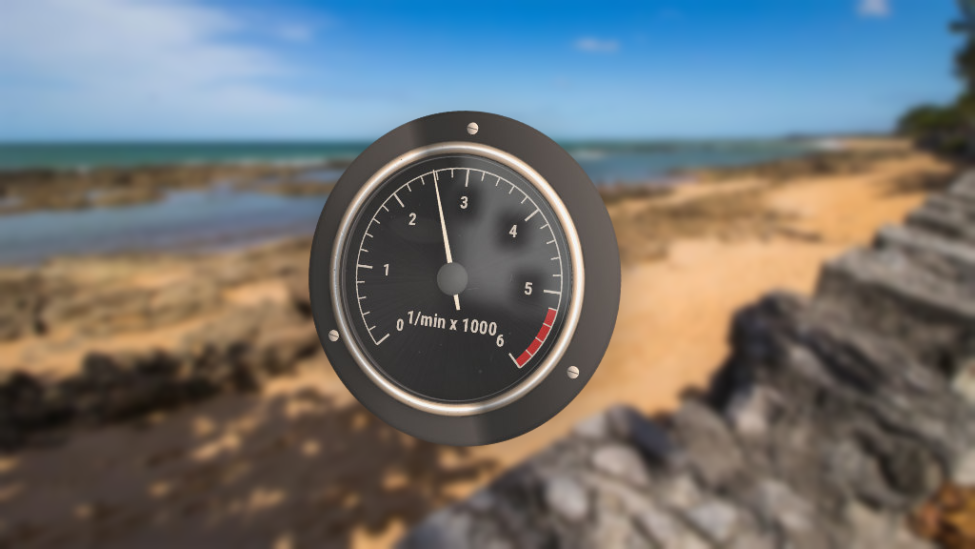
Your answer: 2600 rpm
